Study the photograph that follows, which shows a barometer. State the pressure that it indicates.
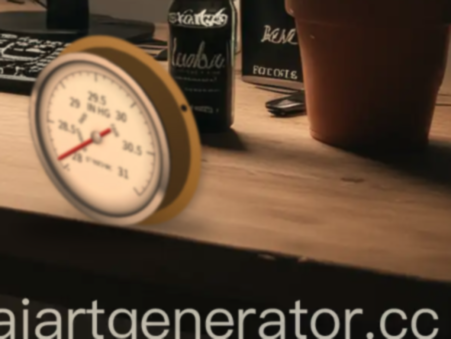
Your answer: 28.1 inHg
